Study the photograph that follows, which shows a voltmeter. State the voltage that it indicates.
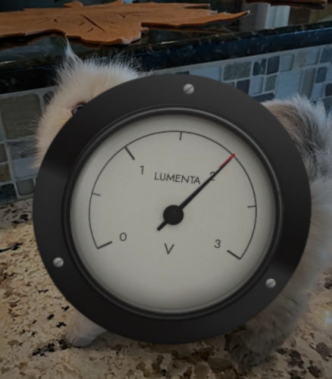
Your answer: 2 V
